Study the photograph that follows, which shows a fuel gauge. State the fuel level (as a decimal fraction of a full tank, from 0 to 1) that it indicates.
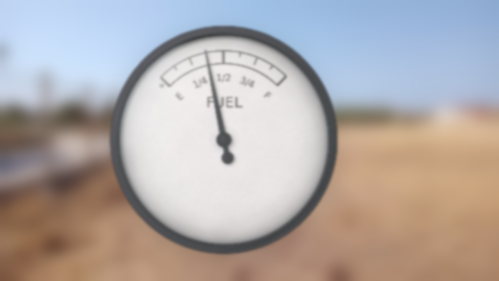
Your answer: 0.375
